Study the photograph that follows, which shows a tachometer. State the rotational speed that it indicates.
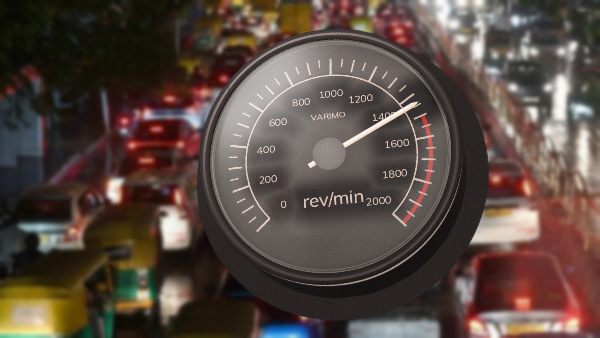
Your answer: 1450 rpm
